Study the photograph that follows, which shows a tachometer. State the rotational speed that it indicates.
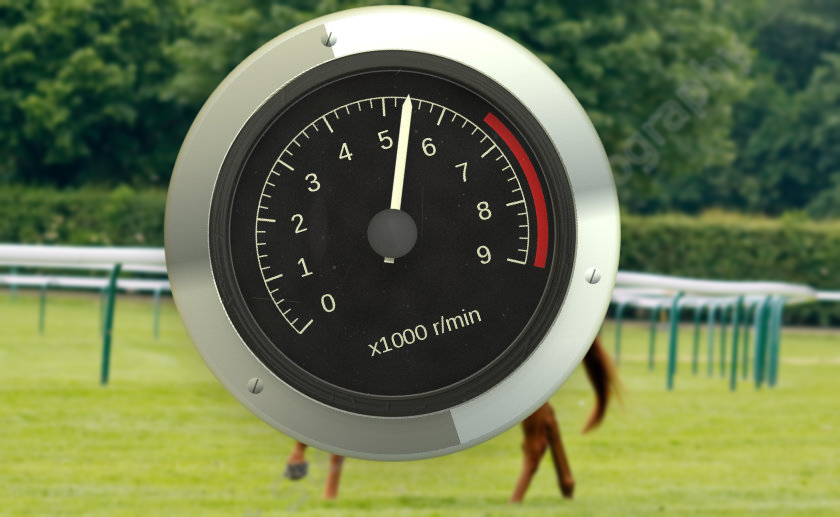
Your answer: 5400 rpm
